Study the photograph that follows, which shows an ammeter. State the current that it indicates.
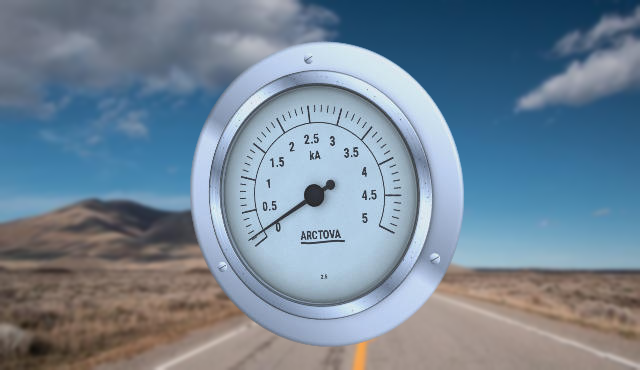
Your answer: 0.1 kA
